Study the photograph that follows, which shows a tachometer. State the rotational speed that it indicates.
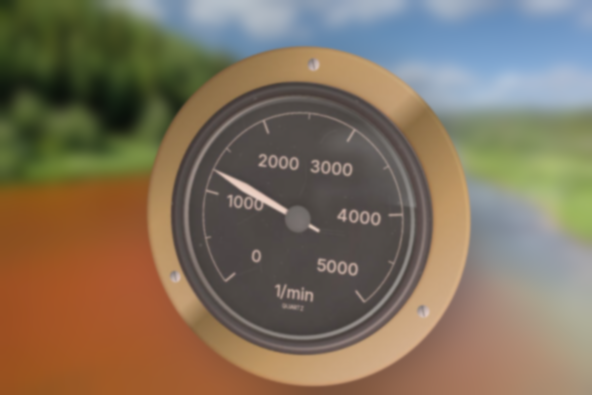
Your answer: 1250 rpm
